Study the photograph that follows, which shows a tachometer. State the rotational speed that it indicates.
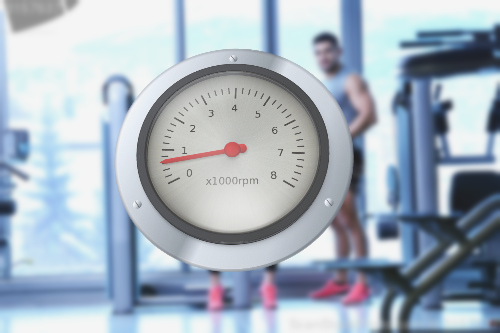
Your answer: 600 rpm
